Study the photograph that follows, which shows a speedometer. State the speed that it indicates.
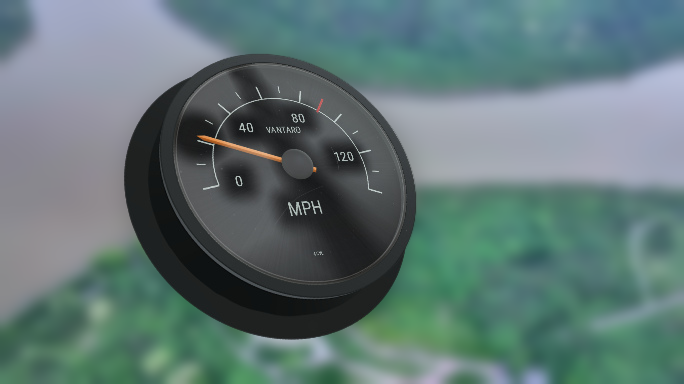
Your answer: 20 mph
